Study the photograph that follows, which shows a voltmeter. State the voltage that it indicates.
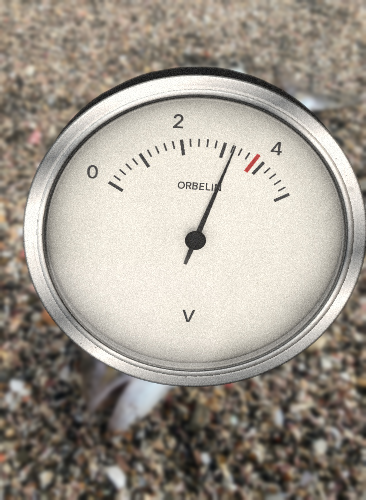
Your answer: 3.2 V
